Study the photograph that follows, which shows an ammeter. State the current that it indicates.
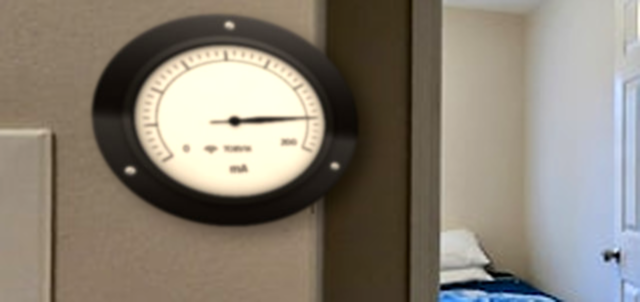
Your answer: 175 mA
